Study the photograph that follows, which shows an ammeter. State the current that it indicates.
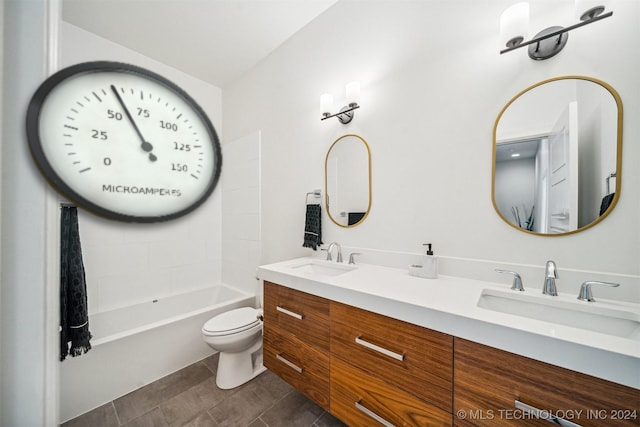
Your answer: 60 µA
